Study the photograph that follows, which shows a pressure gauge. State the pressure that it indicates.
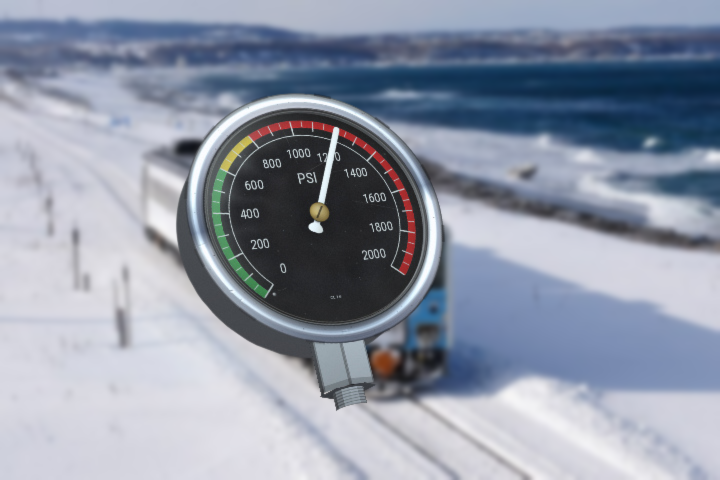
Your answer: 1200 psi
